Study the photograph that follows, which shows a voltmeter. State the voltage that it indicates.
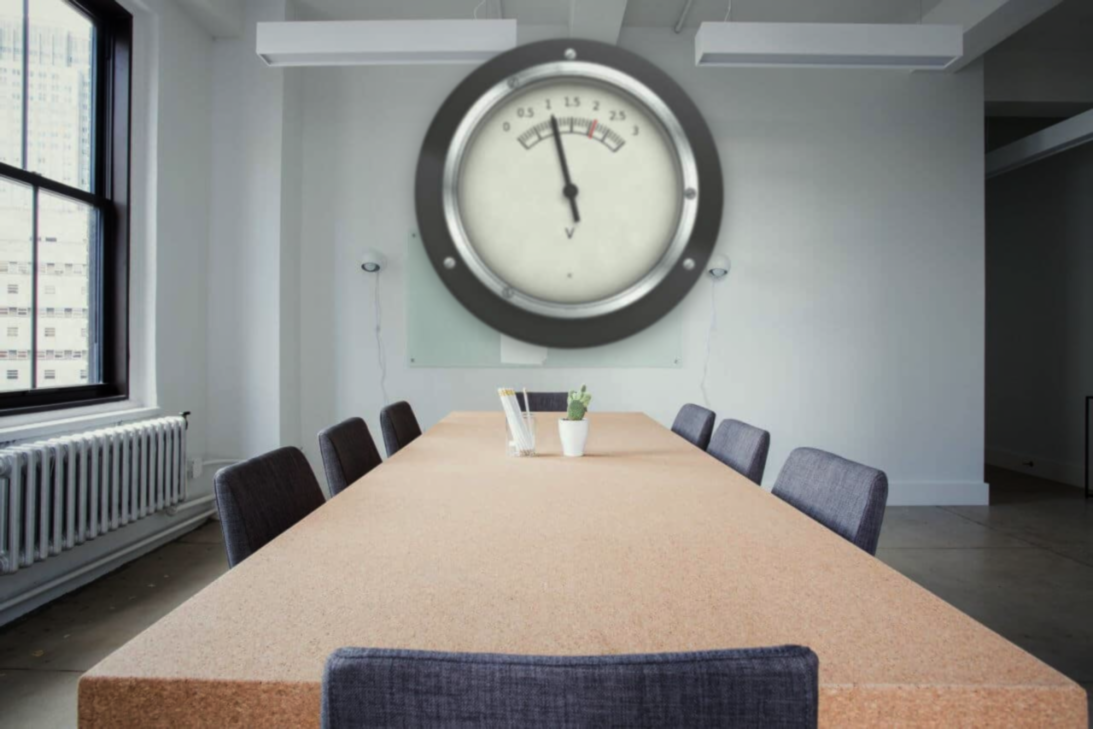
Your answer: 1 V
